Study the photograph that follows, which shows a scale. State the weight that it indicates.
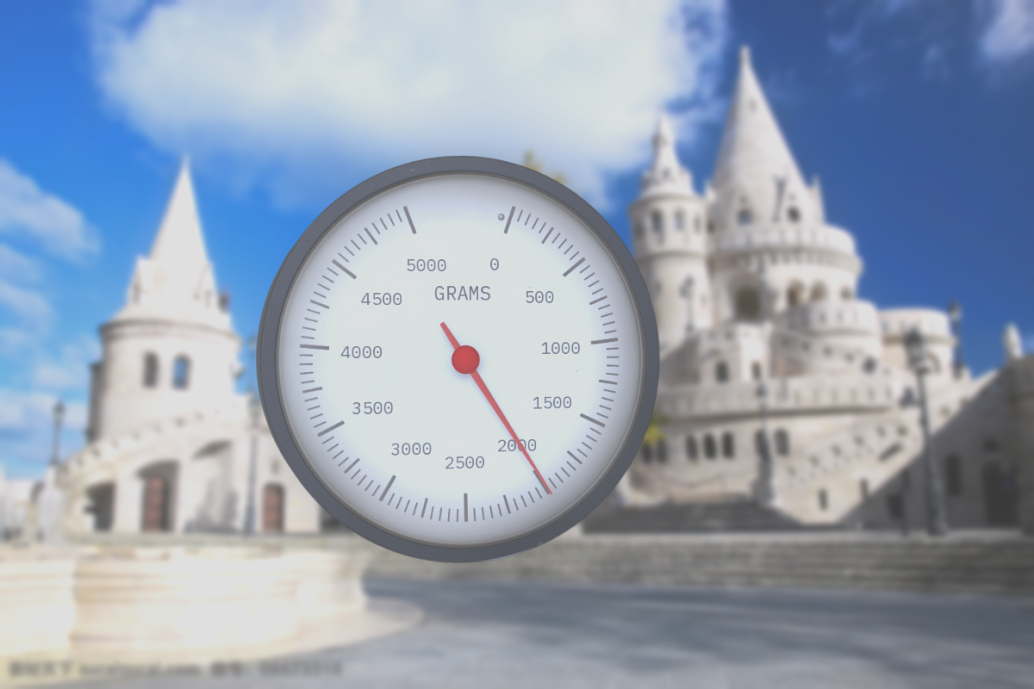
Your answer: 2000 g
